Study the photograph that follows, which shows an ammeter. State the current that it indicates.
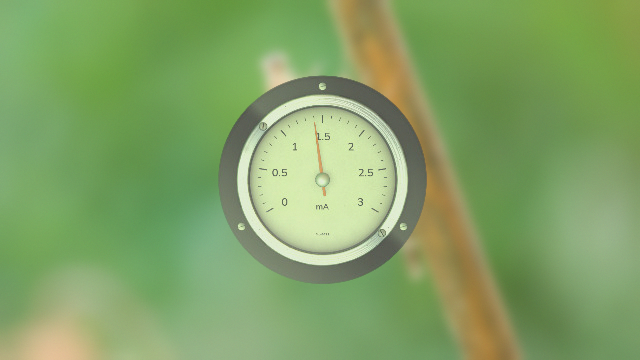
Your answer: 1.4 mA
